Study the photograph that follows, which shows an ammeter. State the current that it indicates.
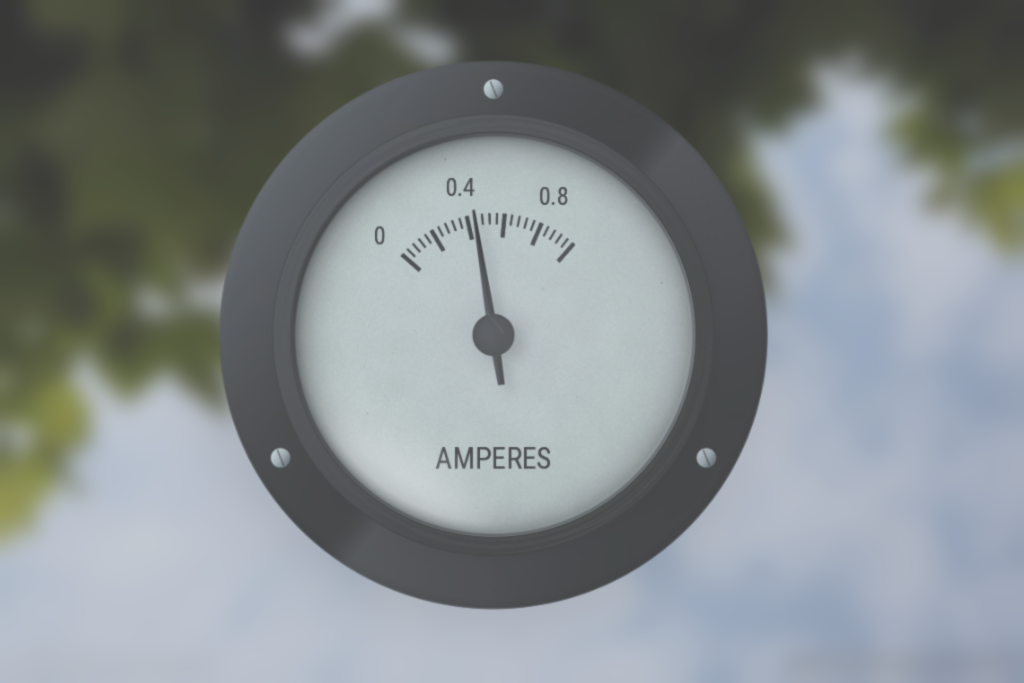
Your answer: 0.44 A
